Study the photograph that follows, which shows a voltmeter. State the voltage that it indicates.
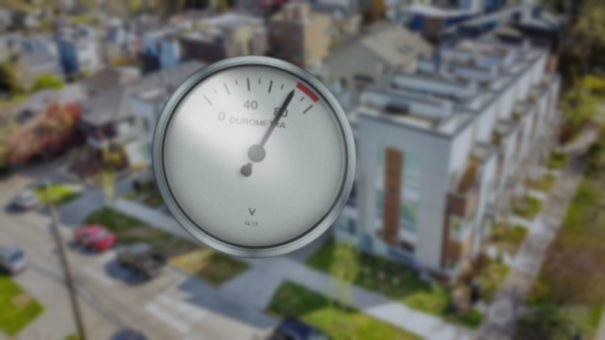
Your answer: 80 V
